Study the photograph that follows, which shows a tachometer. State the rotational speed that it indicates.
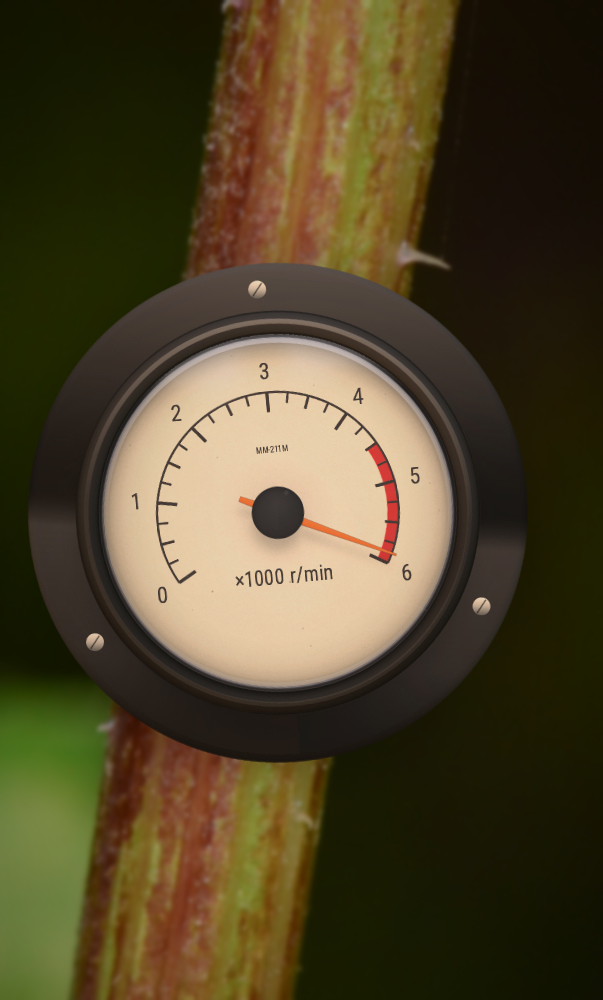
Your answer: 5875 rpm
